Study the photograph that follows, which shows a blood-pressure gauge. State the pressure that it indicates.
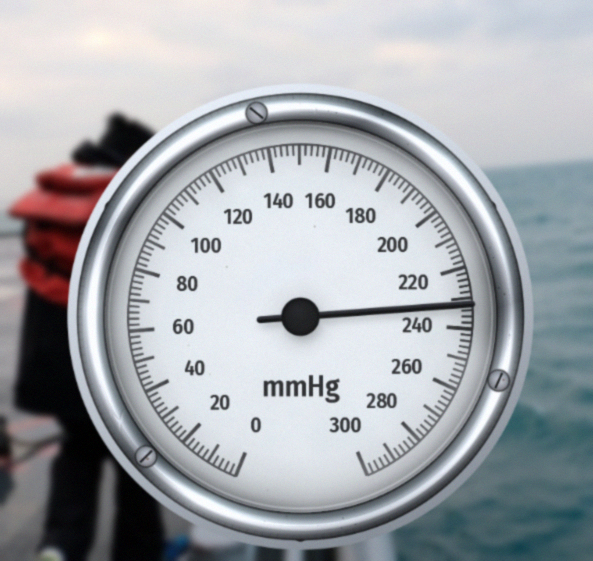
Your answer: 232 mmHg
